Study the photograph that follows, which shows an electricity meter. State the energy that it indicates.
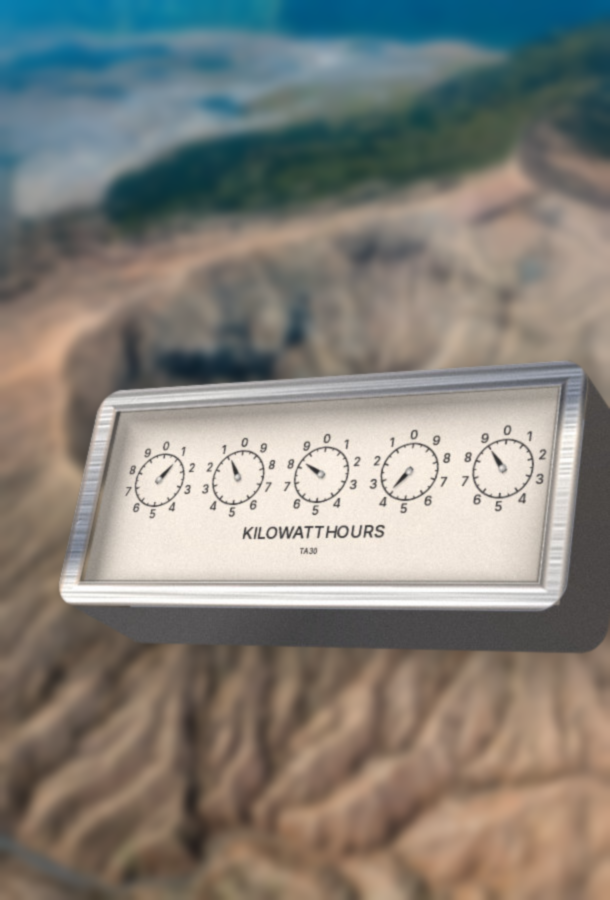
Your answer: 10839 kWh
